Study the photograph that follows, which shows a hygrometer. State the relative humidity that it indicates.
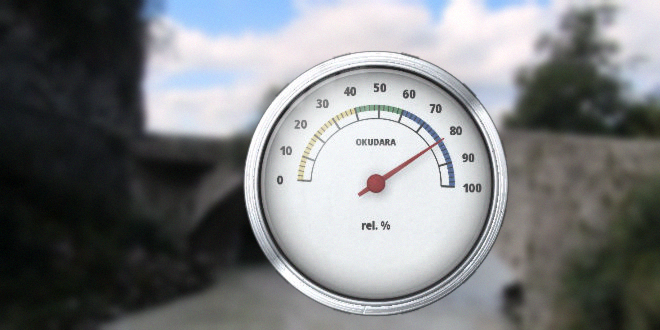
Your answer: 80 %
